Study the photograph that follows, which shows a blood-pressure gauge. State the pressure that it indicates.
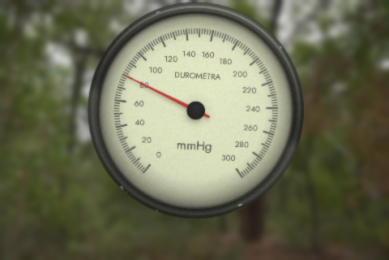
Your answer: 80 mmHg
